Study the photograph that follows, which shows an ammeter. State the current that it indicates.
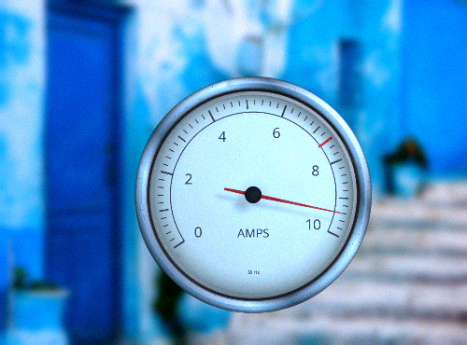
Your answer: 9.4 A
